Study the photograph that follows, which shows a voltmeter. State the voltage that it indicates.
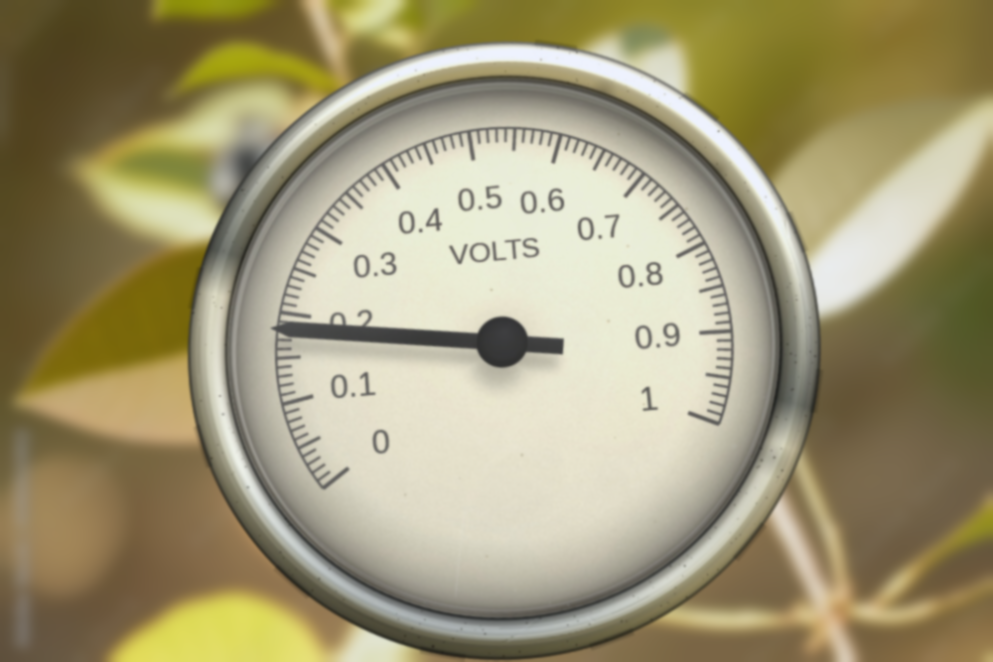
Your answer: 0.18 V
